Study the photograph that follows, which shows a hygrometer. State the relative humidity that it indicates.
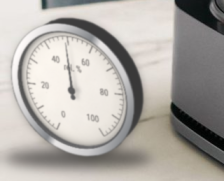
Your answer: 50 %
